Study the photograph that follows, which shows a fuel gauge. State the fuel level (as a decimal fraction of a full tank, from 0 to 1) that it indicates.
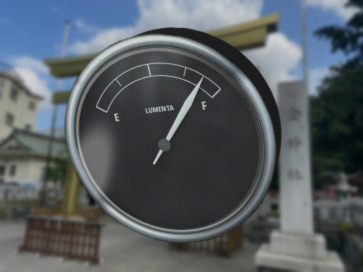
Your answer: 0.875
